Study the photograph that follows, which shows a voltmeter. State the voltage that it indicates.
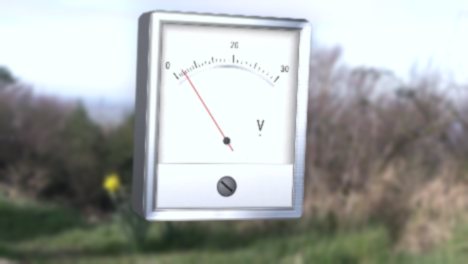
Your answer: 5 V
